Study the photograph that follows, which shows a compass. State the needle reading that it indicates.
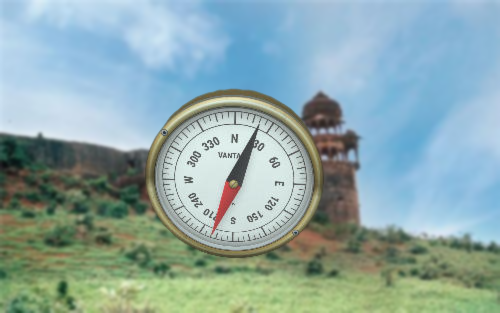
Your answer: 200 °
